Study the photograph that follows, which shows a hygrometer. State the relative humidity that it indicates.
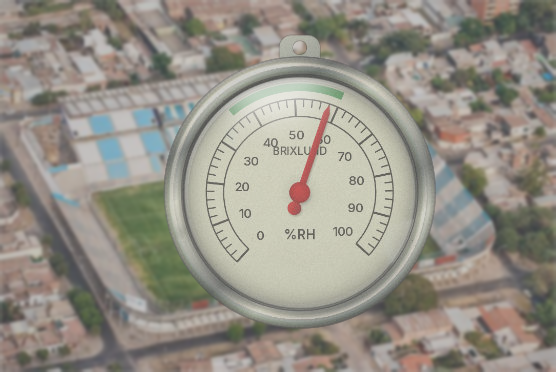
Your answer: 58 %
